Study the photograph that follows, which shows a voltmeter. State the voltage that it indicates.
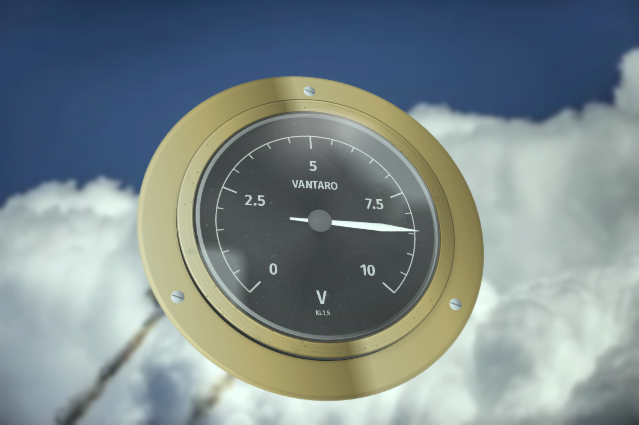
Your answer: 8.5 V
